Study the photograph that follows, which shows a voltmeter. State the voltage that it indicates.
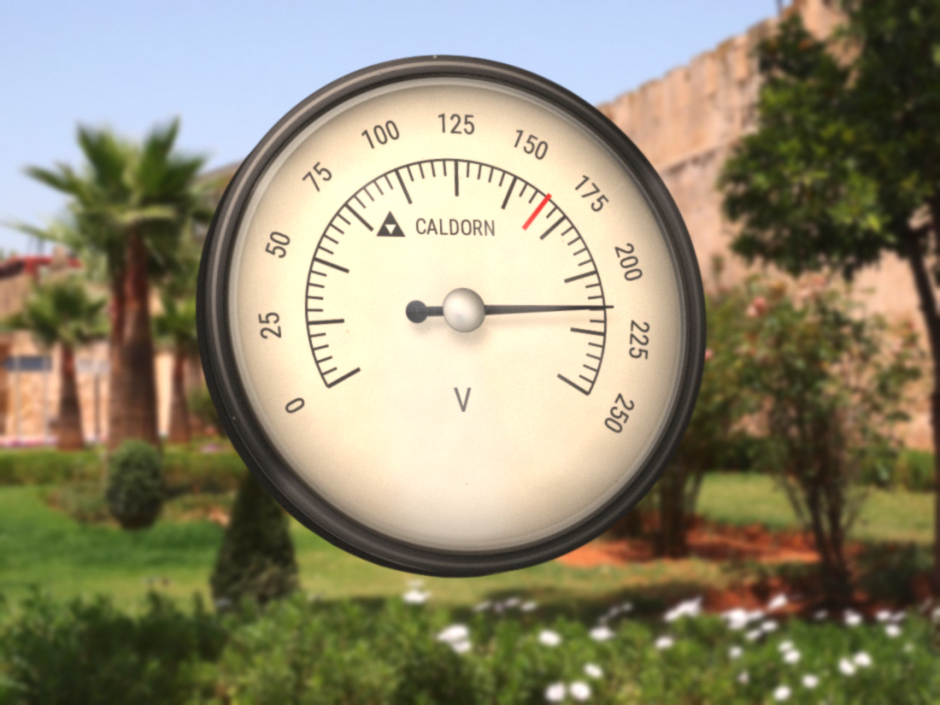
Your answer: 215 V
